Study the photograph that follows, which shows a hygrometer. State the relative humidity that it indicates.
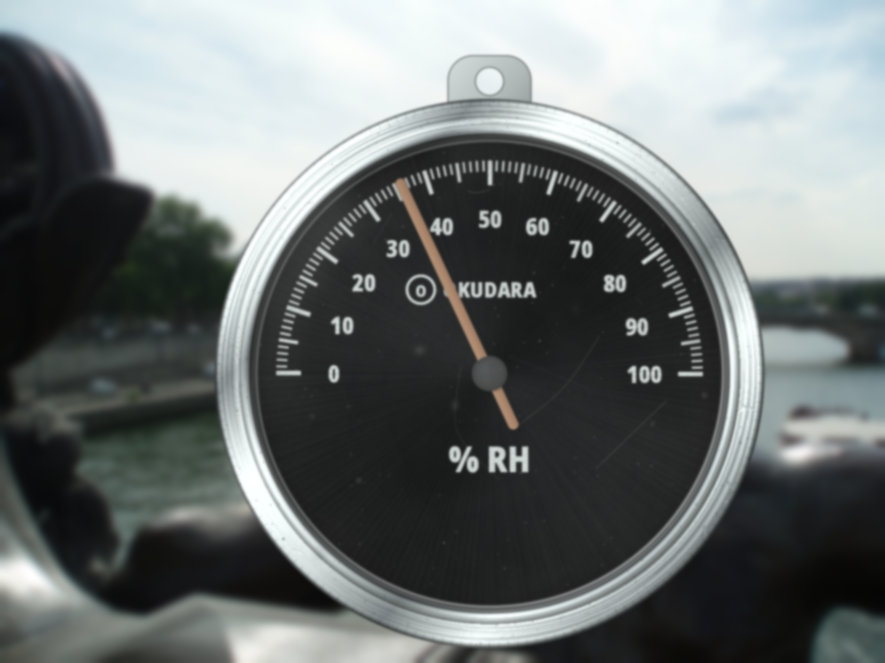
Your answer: 36 %
